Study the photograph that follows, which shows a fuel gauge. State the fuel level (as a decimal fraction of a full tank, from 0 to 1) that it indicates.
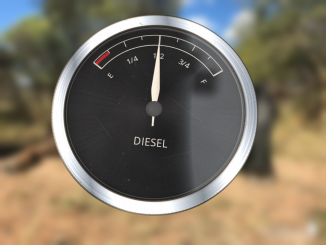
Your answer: 0.5
